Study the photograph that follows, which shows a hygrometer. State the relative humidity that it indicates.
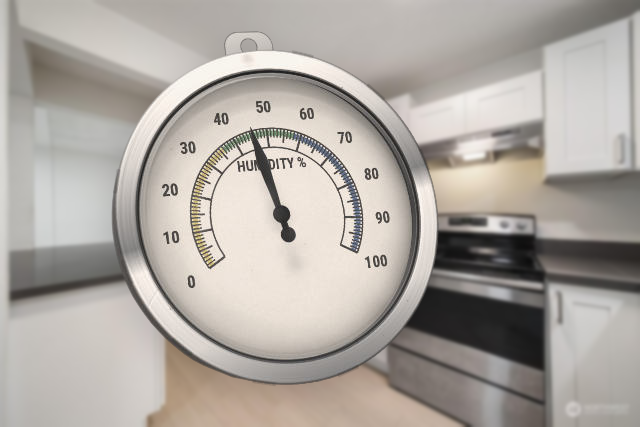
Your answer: 45 %
